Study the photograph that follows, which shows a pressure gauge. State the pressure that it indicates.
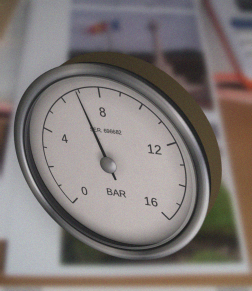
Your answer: 7 bar
